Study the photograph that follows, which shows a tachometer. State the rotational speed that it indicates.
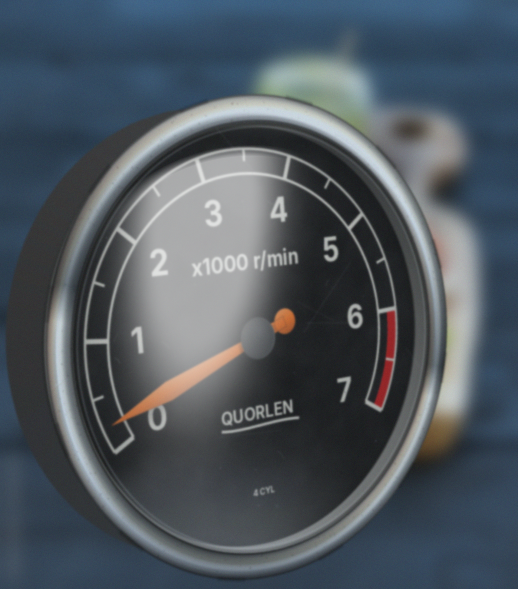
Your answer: 250 rpm
